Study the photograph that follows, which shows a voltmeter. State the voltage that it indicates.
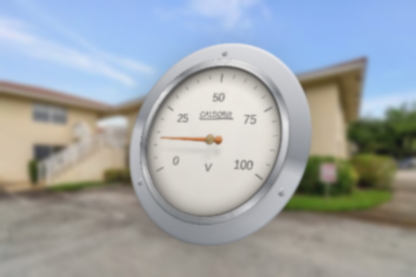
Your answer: 12.5 V
